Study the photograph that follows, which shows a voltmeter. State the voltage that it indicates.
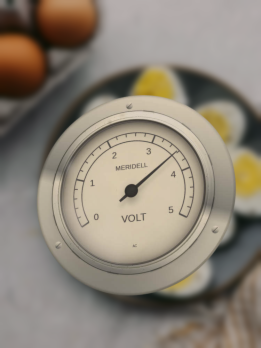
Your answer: 3.6 V
